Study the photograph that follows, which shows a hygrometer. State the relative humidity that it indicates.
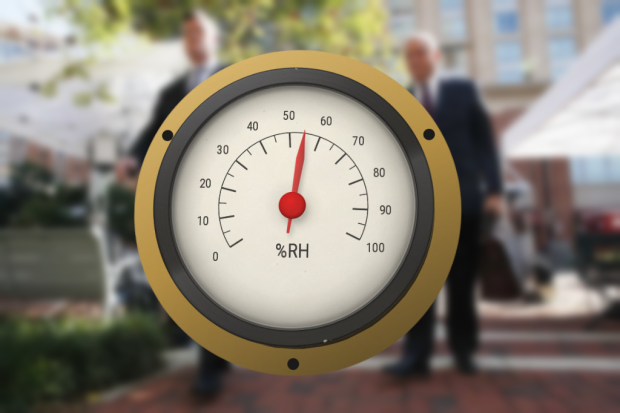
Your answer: 55 %
